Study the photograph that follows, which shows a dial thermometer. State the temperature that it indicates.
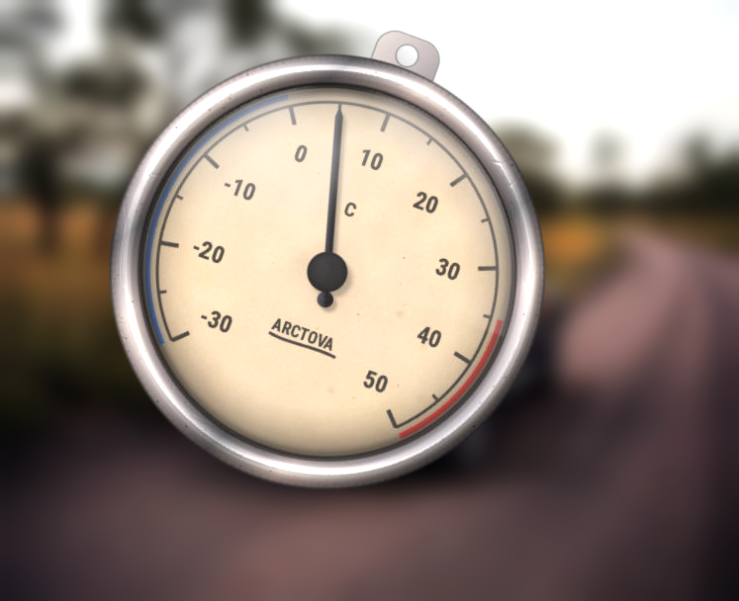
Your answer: 5 °C
